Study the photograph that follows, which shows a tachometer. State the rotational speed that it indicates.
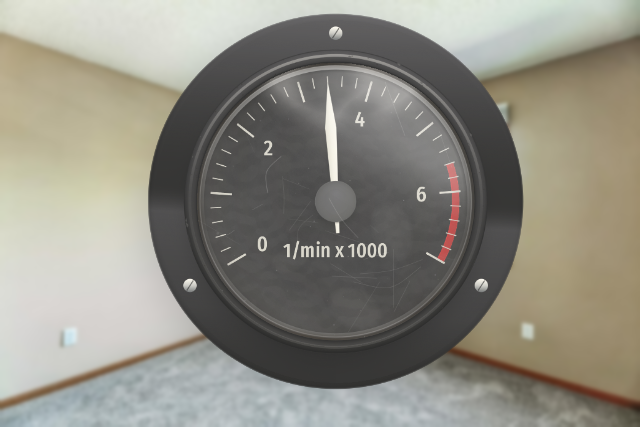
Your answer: 3400 rpm
